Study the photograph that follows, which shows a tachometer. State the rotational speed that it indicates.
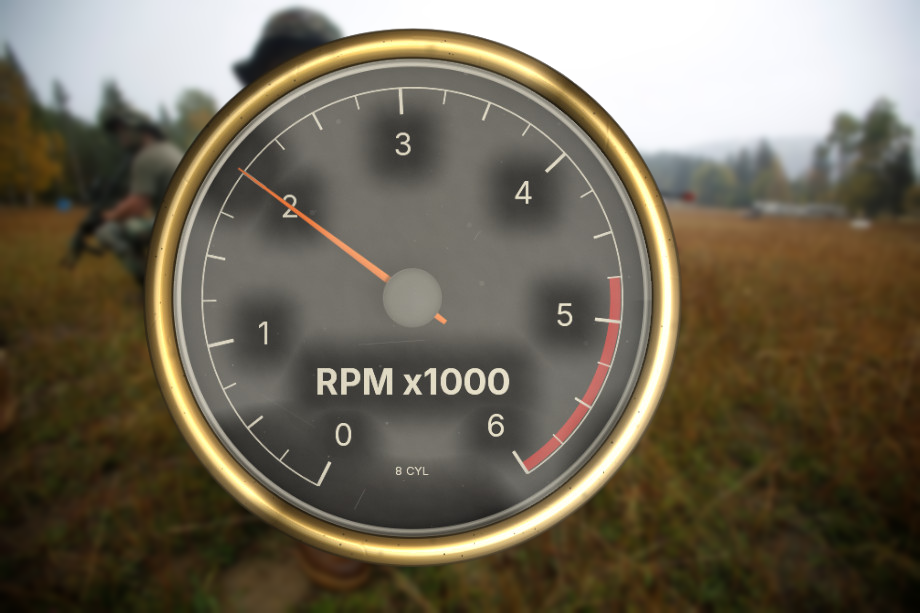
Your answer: 2000 rpm
